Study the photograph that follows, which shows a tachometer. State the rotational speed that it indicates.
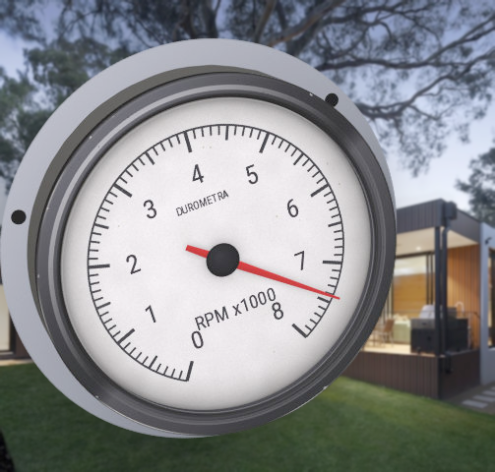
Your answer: 7400 rpm
